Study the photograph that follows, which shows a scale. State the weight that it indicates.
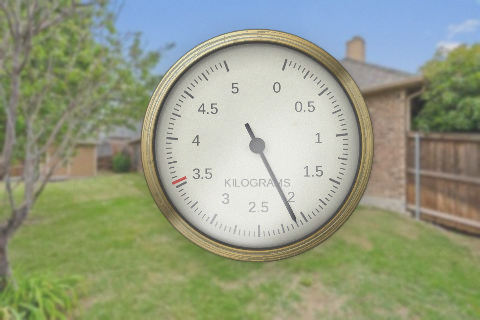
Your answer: 2.1 kg
